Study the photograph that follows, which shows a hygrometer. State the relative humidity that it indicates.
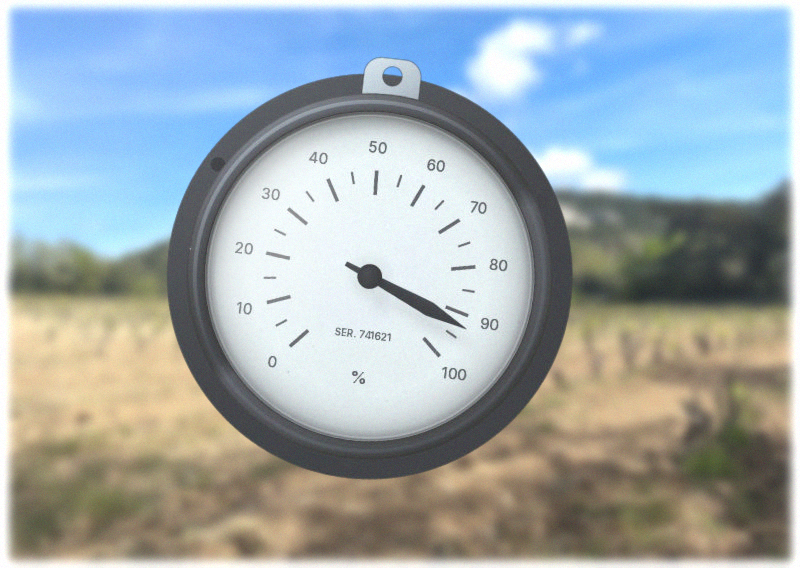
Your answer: 92.5 %
